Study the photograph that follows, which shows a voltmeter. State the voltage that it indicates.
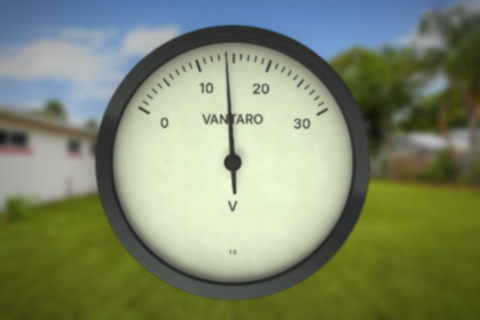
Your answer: 14 V
